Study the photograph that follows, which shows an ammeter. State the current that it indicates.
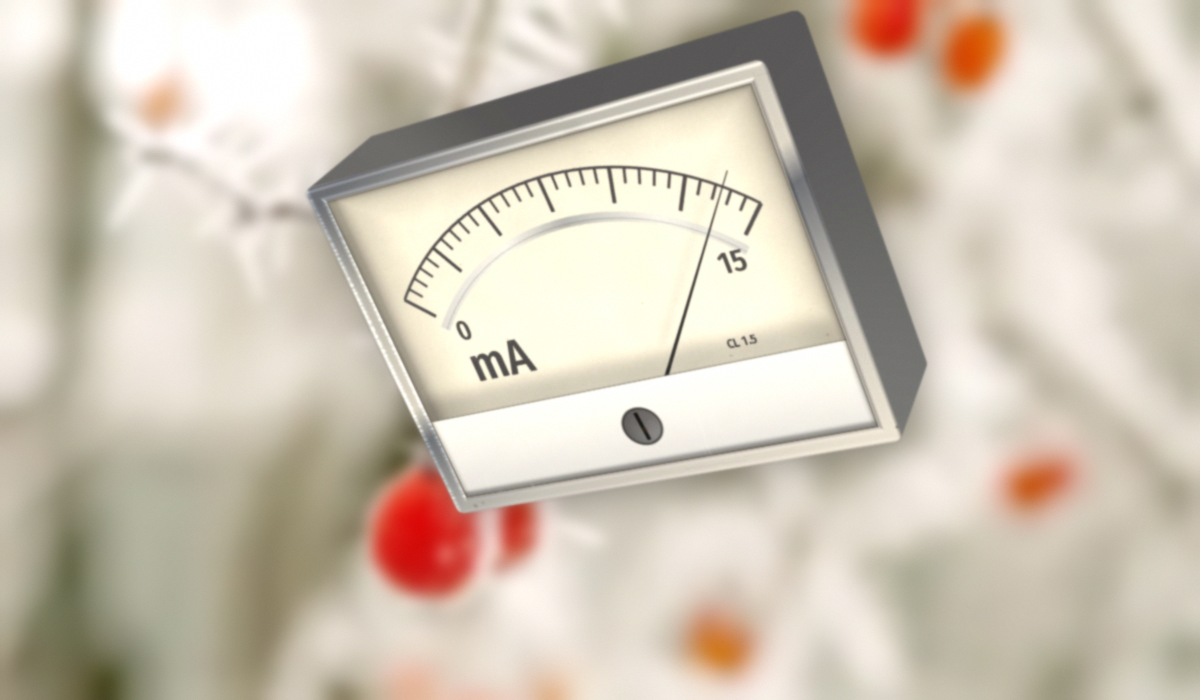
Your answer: 13.75 mA
